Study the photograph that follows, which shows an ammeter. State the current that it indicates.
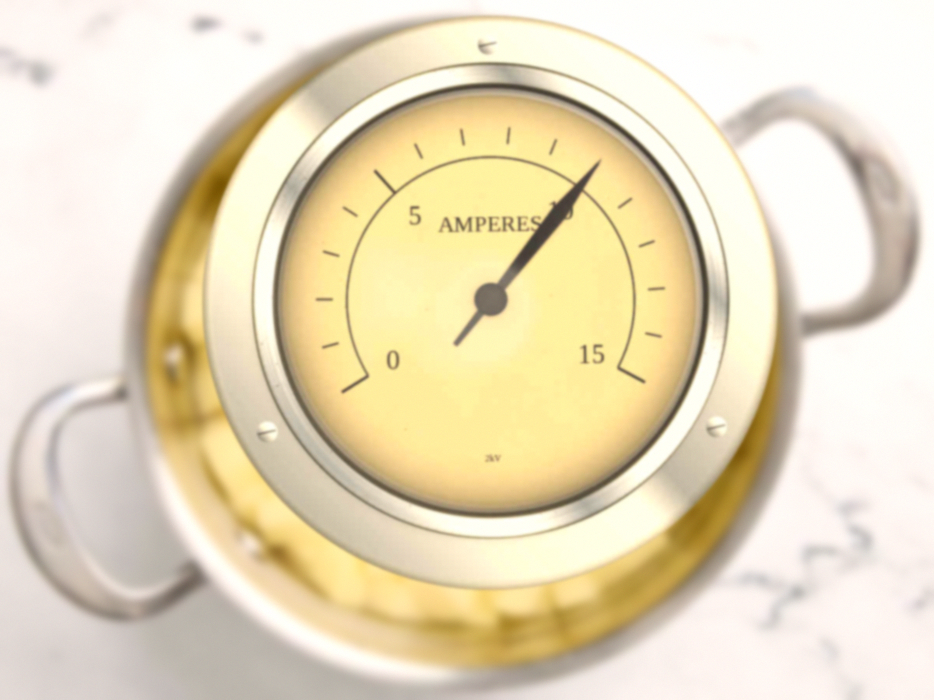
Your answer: 10 A
